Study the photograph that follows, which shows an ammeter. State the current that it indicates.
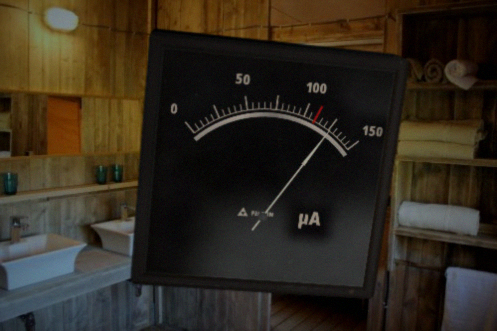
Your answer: 125 µA
